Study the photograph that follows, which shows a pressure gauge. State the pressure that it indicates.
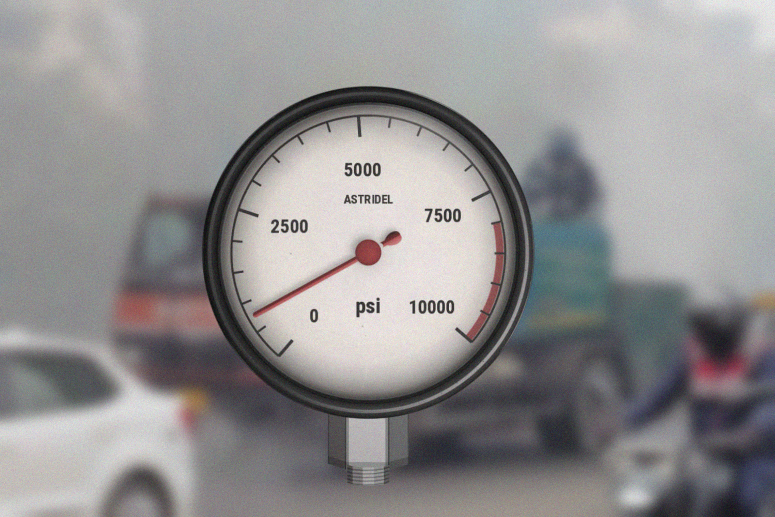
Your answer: 750 psi
